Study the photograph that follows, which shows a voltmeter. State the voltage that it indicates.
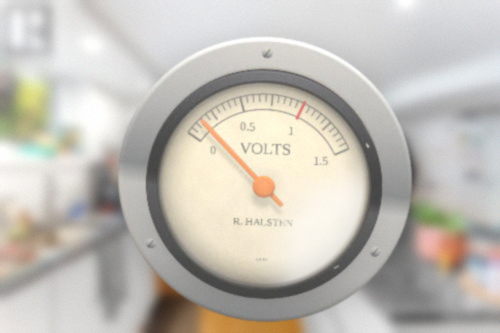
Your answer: 0.15 V
